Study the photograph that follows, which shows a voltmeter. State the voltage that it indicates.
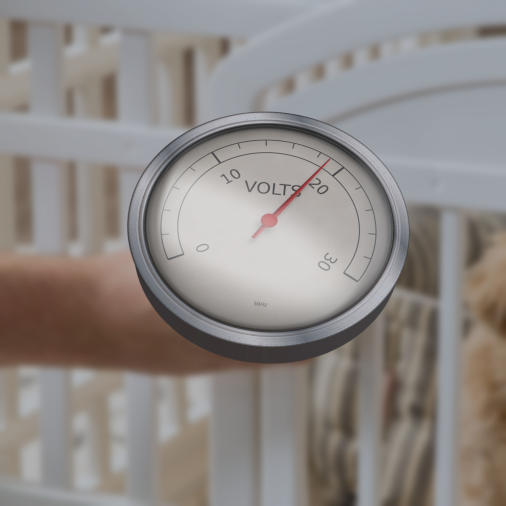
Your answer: 19 V
